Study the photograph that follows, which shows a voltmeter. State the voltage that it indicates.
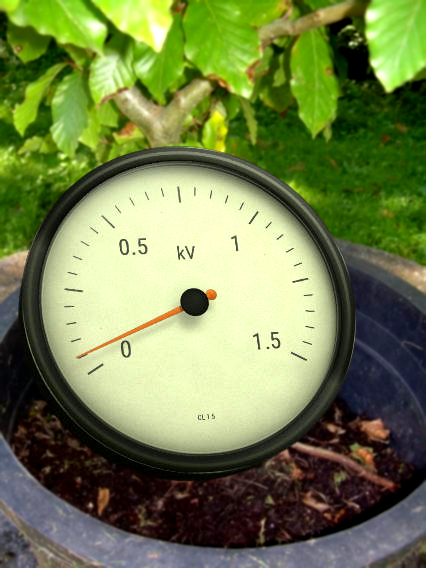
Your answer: 0.05 kV
